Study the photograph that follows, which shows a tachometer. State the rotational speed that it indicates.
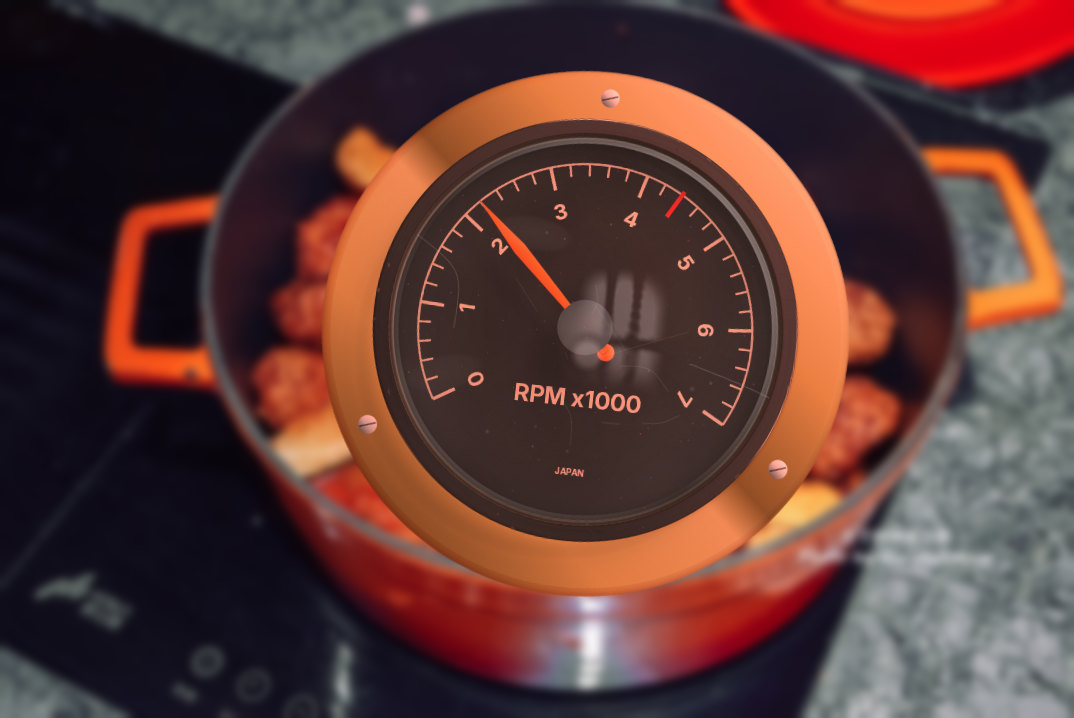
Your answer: 2200 rpm
